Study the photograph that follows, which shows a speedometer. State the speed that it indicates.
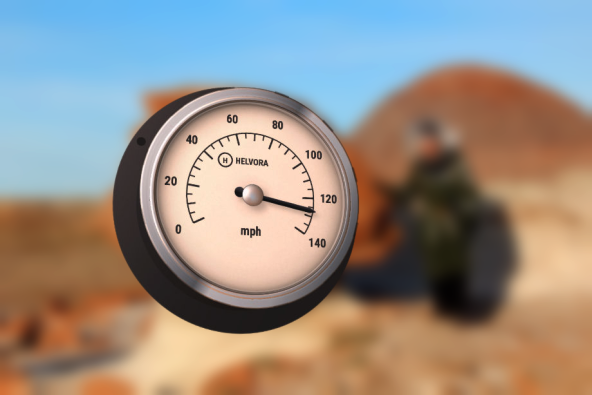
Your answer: 127.5 mph
